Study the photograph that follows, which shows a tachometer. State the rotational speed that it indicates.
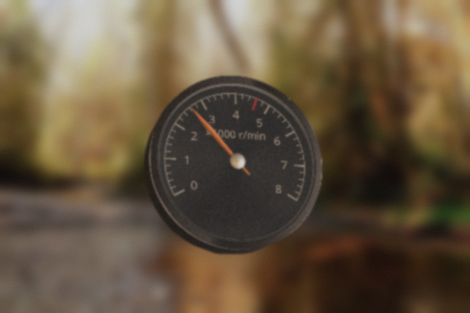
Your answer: 2600 rpm
